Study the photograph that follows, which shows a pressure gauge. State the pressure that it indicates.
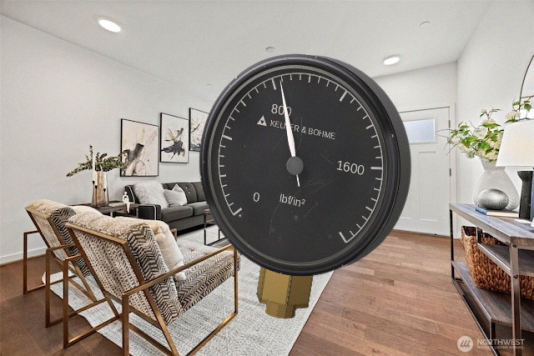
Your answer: 850 psi
